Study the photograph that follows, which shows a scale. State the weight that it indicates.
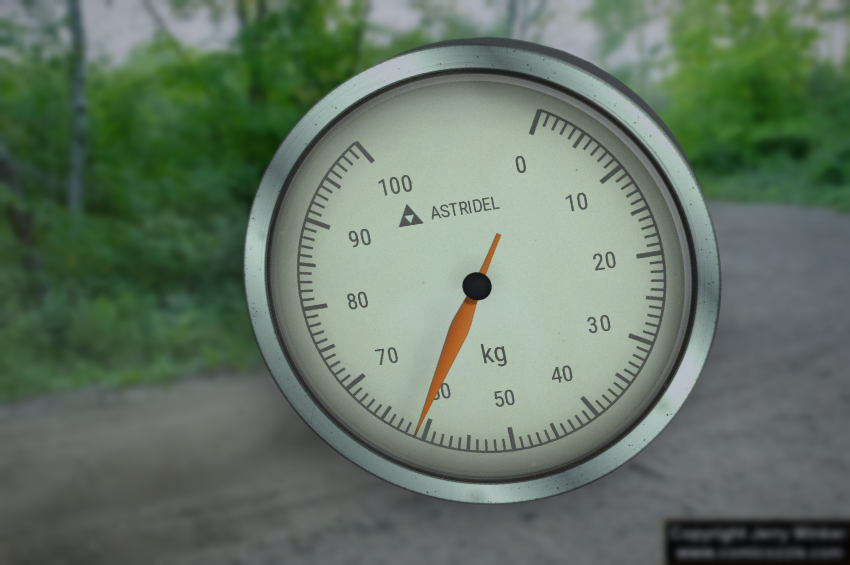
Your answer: 61 kg
